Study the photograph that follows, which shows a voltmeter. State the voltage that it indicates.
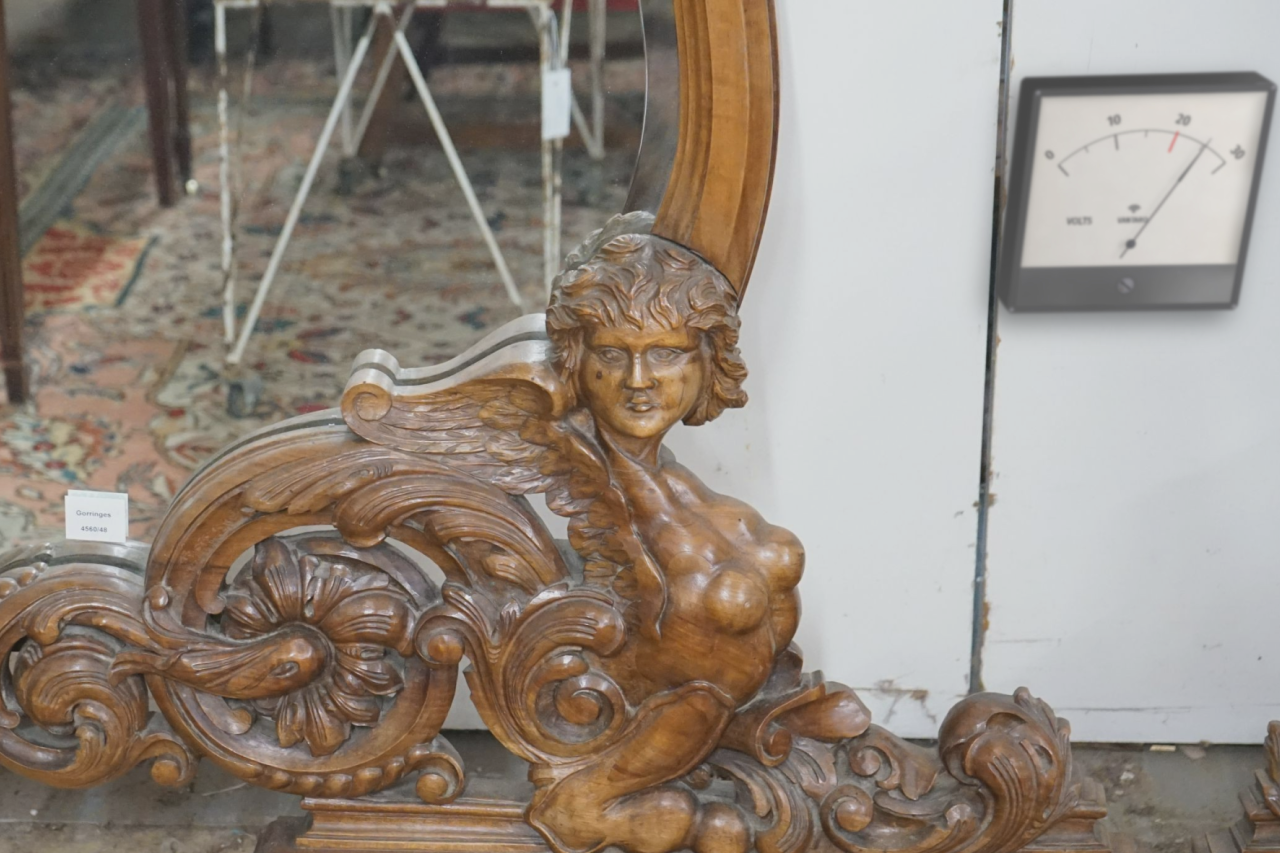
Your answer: 25 V
